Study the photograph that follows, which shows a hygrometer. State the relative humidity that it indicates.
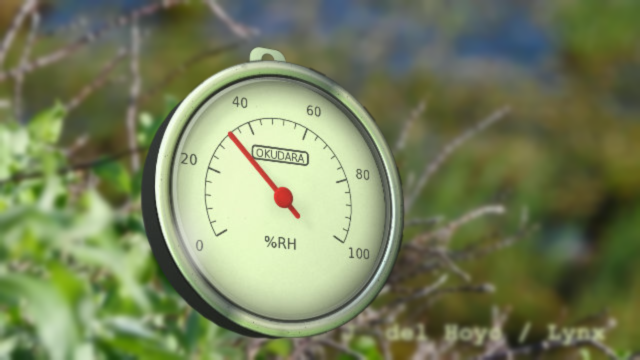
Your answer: 32 %
